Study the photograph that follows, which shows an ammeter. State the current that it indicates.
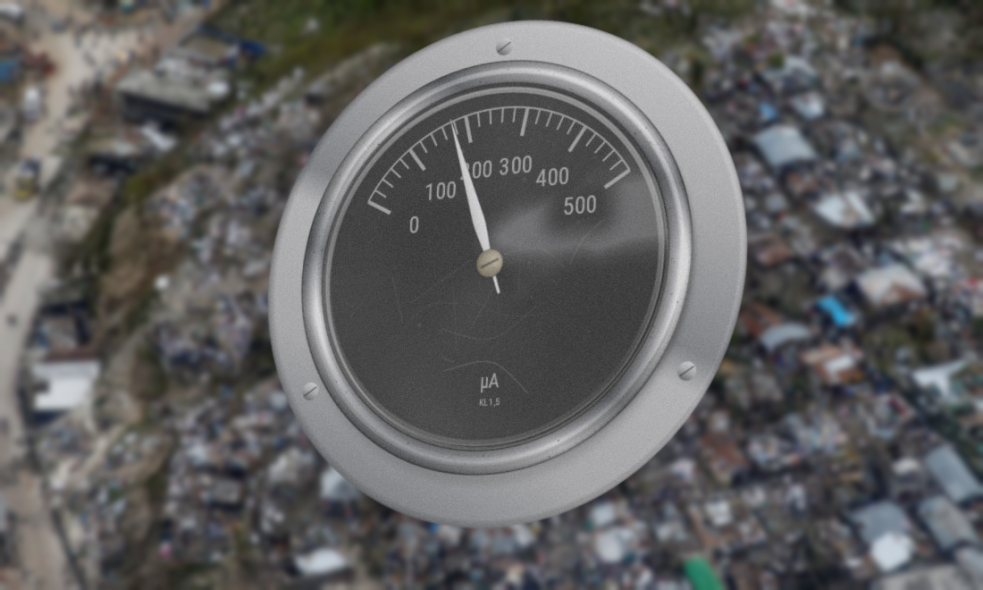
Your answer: 180 µA
